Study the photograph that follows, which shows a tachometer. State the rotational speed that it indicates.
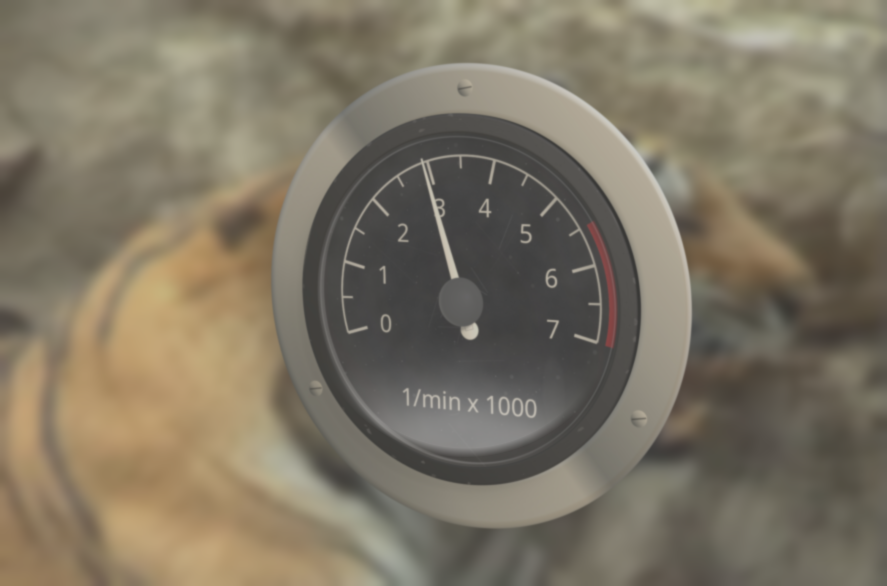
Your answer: 3000 rpm
